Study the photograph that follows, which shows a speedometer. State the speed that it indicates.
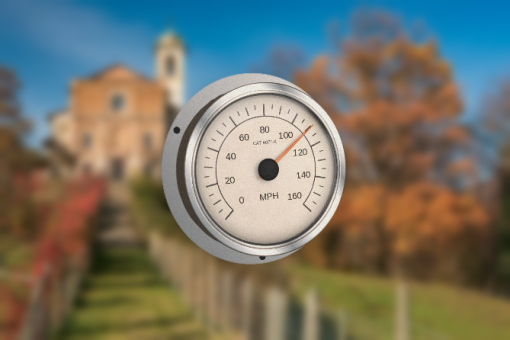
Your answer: 110 mph
